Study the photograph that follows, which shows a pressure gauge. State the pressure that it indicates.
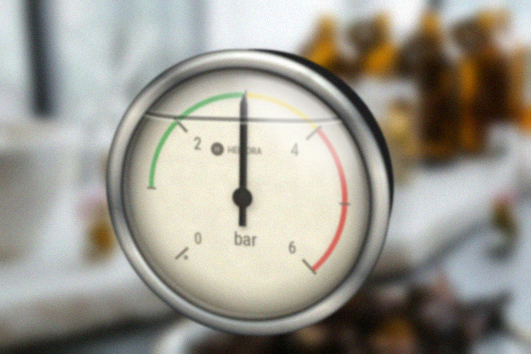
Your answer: 3 bar
